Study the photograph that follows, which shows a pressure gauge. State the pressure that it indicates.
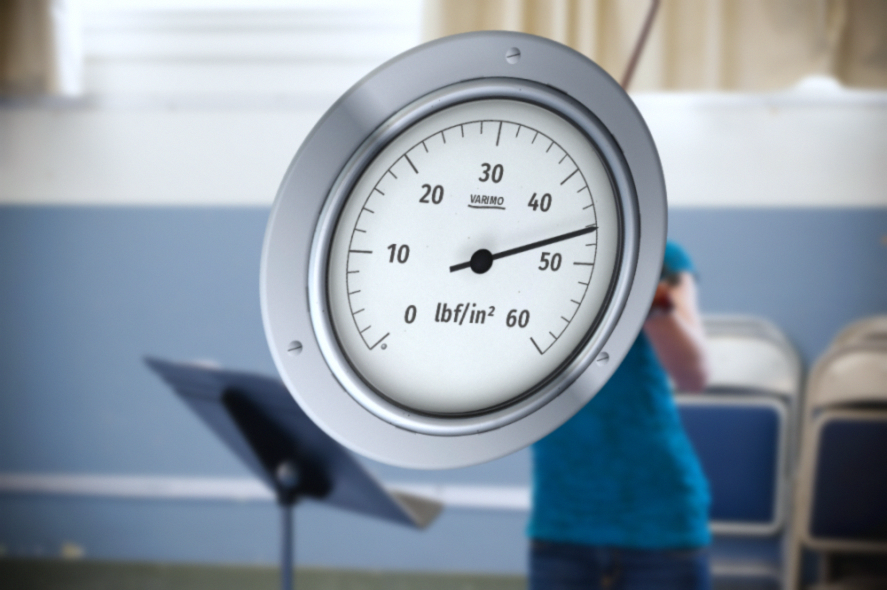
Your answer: 46 psi
